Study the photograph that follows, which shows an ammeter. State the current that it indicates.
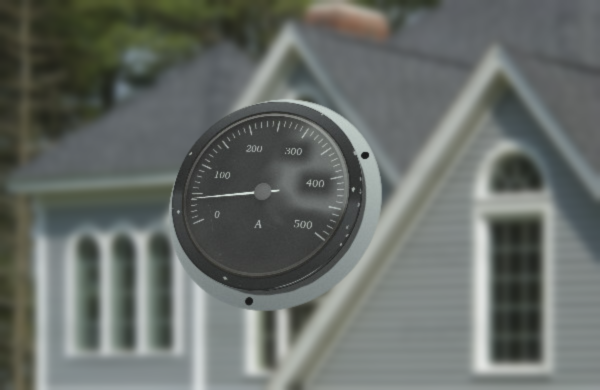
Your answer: 40 A
